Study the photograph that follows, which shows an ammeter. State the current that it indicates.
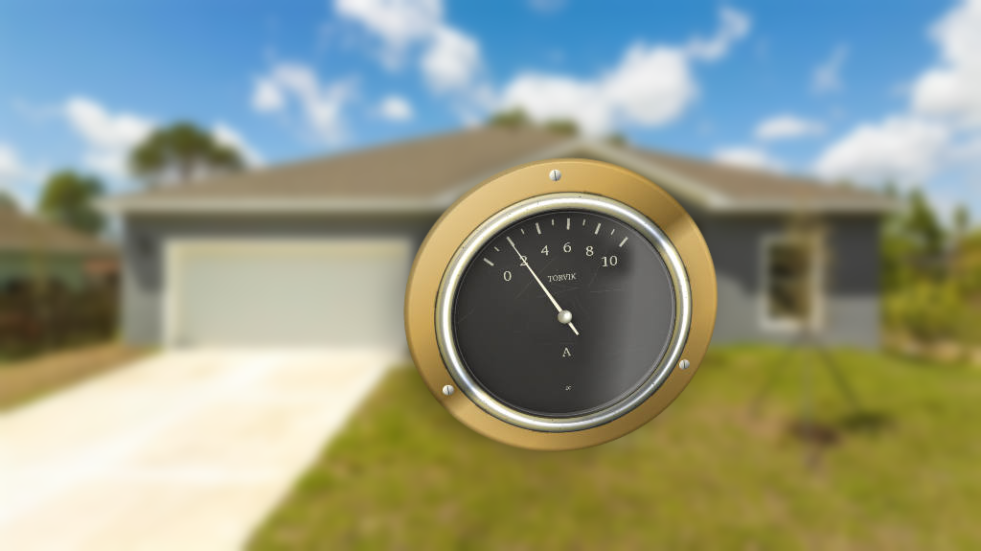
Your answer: 2 A
